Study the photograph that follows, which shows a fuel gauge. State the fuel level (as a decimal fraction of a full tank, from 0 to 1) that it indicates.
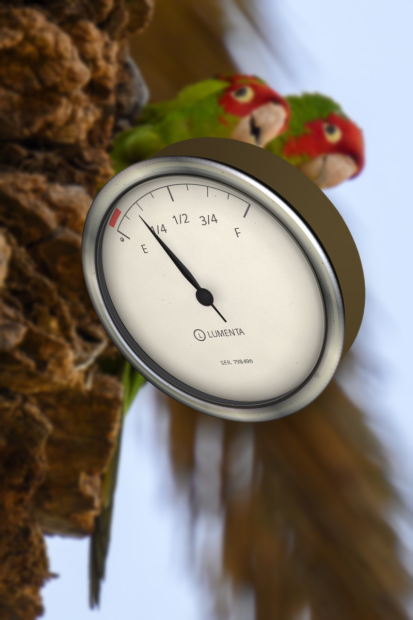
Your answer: 0.25
